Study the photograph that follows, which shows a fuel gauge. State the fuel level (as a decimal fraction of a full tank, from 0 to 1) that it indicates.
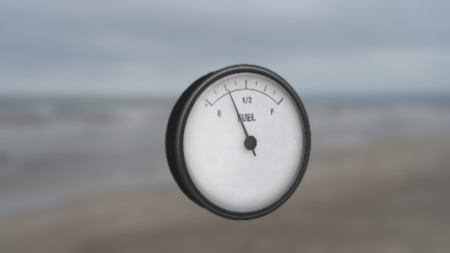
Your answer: 0.25
